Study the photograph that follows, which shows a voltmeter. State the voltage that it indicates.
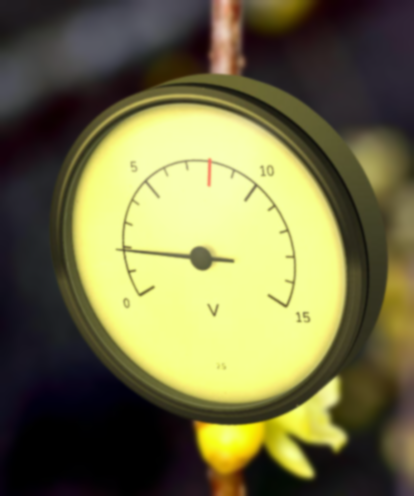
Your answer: 2 V
